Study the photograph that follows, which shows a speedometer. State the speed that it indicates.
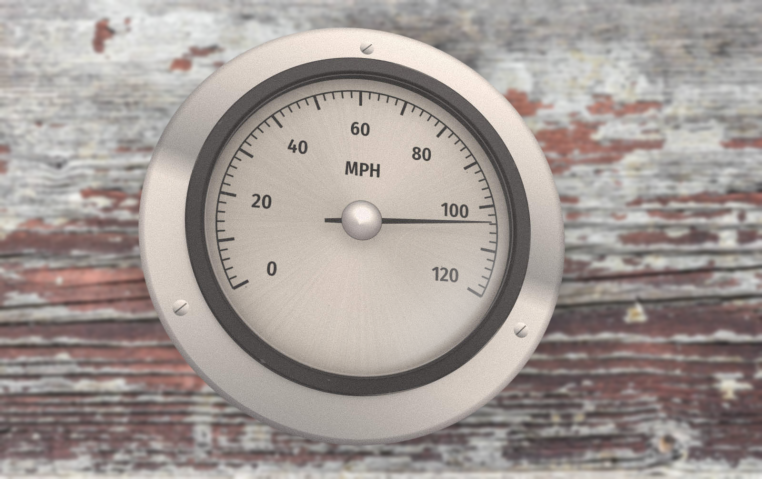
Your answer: 104 mph
